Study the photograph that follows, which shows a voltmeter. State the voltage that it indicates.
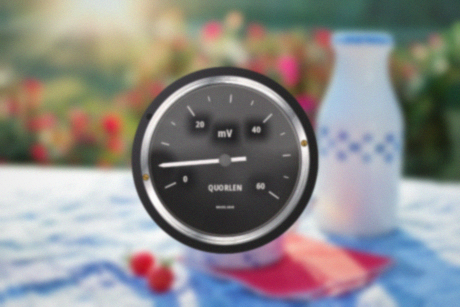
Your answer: 5 mV
